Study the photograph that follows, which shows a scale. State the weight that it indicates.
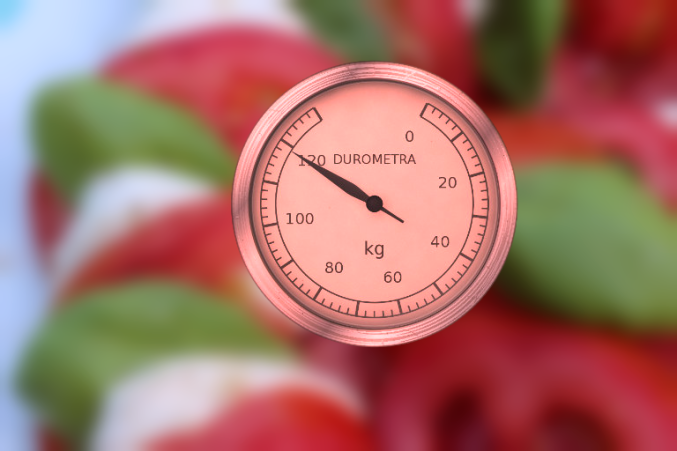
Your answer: 119 kg
